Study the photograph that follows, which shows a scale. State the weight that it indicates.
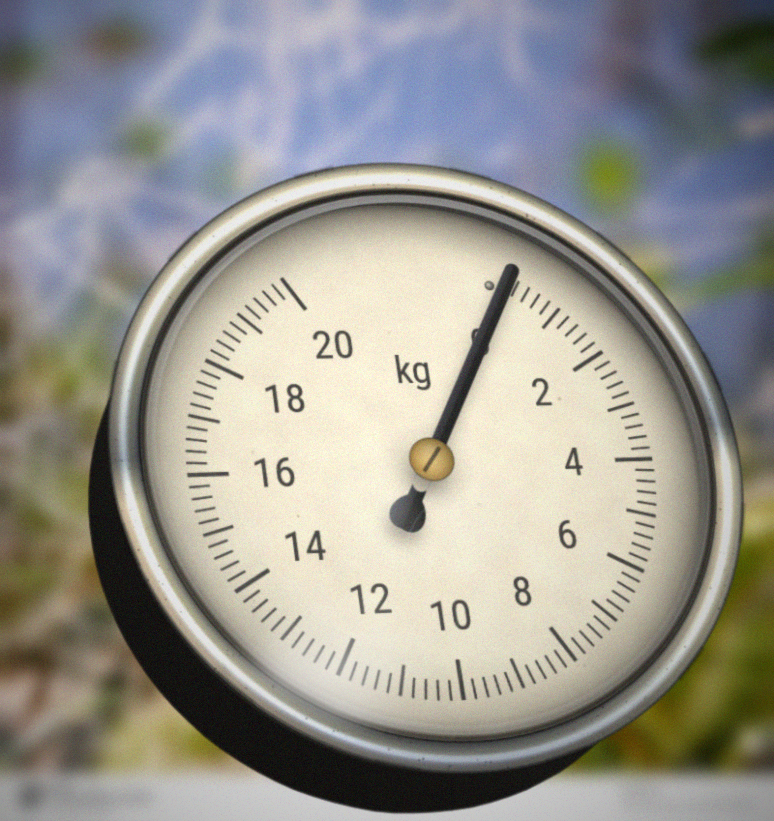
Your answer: 0 kg
